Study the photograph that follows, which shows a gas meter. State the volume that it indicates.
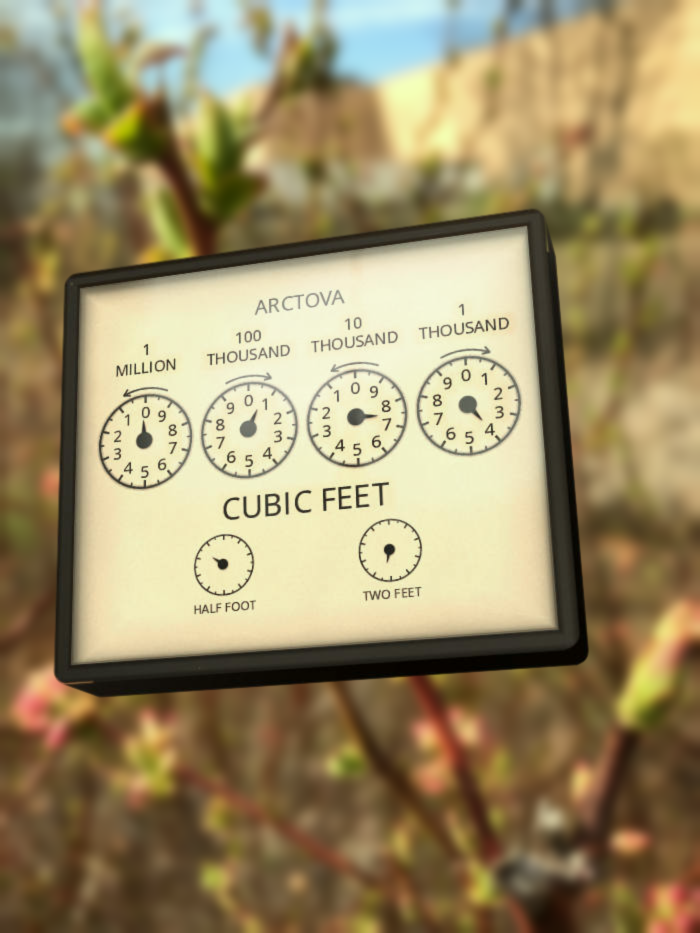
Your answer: 7400 ft³
